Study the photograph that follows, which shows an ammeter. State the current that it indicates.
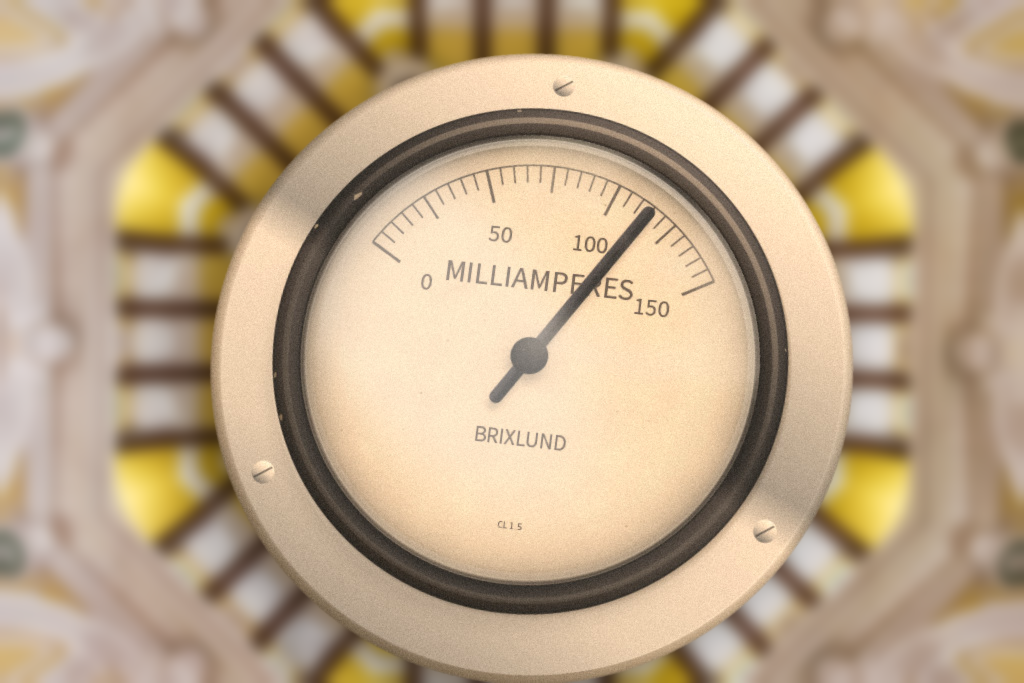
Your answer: 115 mA
